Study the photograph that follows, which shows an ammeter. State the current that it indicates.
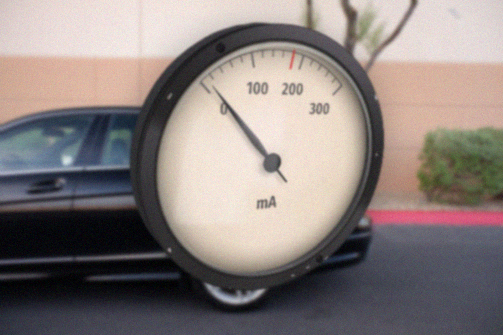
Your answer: 10 mA
